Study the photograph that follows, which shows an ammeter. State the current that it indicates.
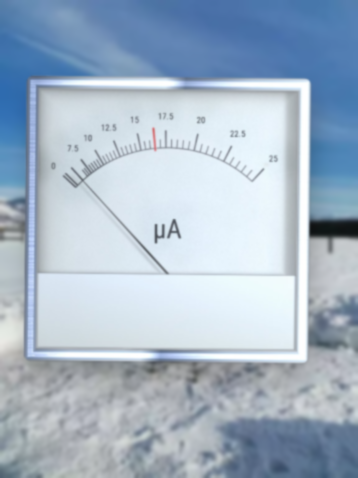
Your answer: 5 µA
